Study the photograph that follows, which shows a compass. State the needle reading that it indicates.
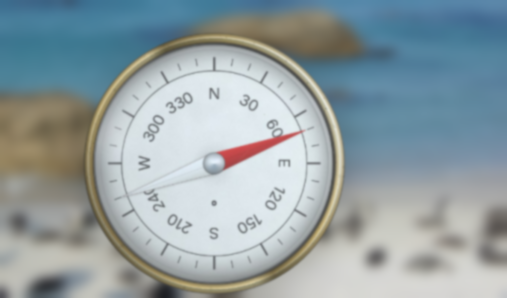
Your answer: 70 °
